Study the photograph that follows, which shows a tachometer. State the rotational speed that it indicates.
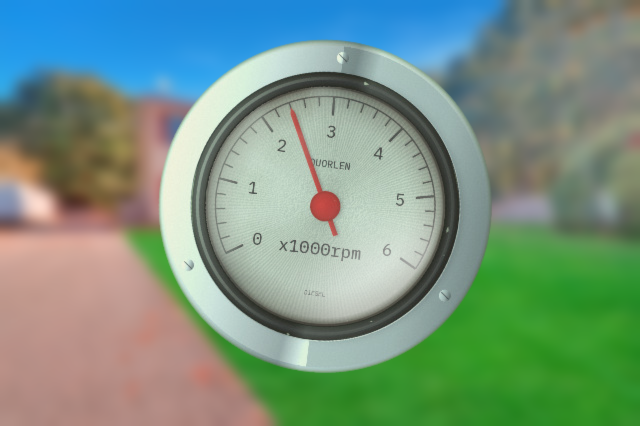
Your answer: 2400 rpm
